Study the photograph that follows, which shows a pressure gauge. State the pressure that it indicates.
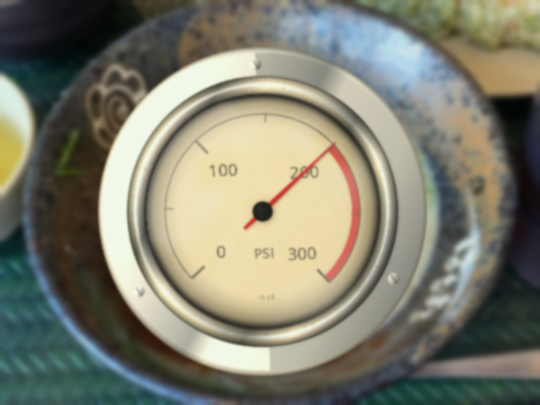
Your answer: 200 psi
